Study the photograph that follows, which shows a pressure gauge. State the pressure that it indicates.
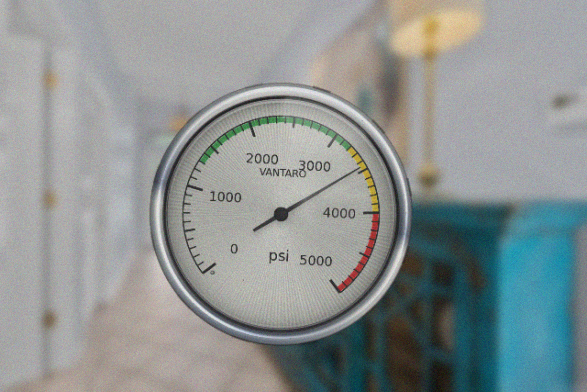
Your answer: 3450 psi
